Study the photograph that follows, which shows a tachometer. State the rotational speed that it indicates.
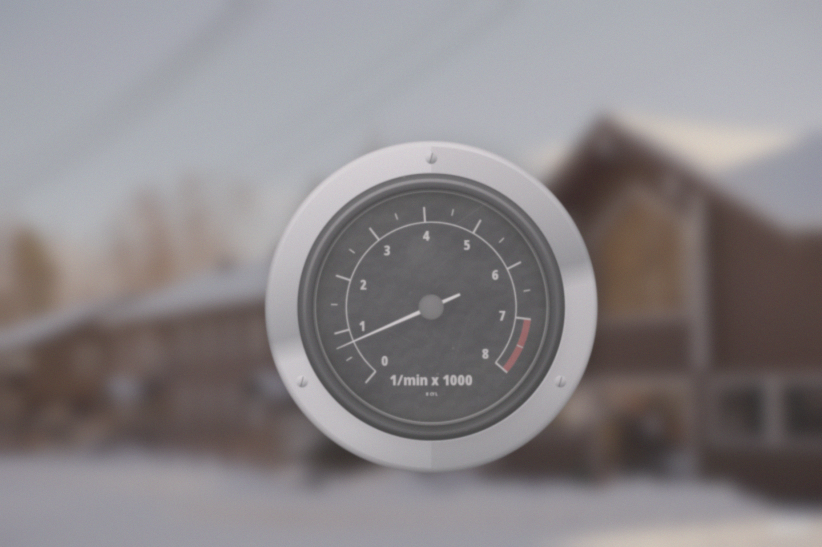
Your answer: 750 rpm
